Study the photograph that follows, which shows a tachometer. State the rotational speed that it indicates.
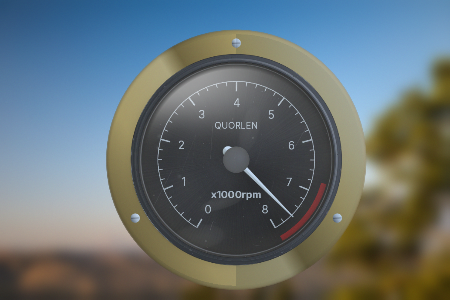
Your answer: 7600 rpm
